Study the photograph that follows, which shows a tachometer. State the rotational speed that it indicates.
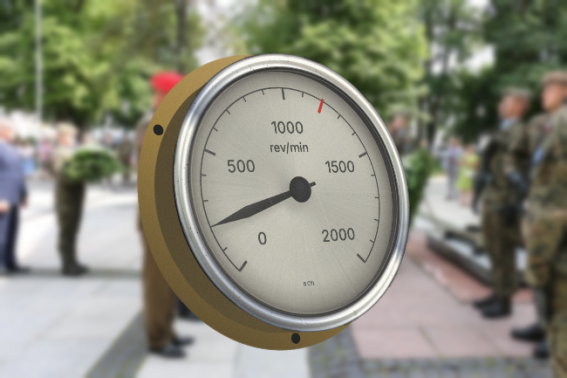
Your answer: 200 rpm
